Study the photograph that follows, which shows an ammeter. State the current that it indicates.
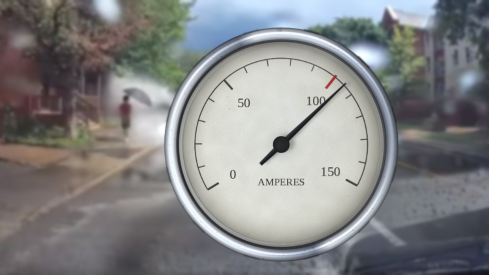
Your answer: 105 A
